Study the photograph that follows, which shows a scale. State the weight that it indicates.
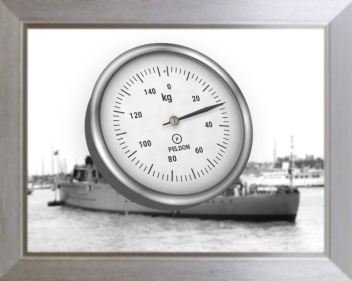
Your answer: 30 kg
